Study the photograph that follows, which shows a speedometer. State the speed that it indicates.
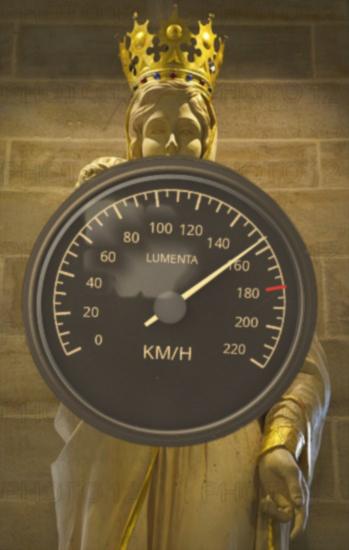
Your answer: 155 km/h
